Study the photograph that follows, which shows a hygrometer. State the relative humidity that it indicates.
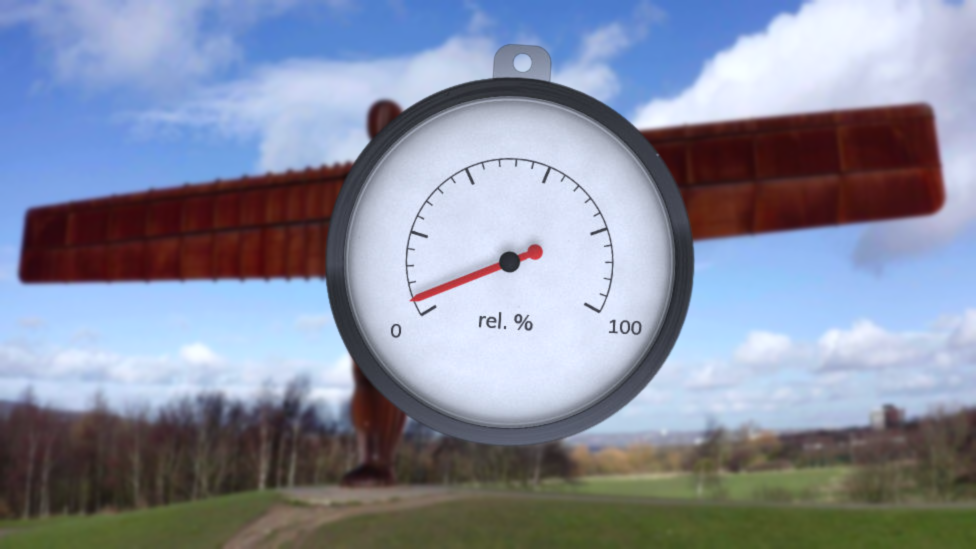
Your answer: 4 %
